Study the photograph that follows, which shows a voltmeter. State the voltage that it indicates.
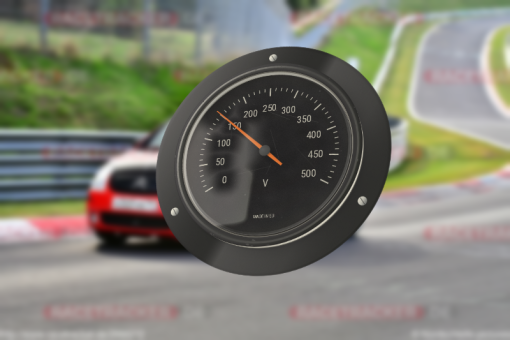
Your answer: 150 V
